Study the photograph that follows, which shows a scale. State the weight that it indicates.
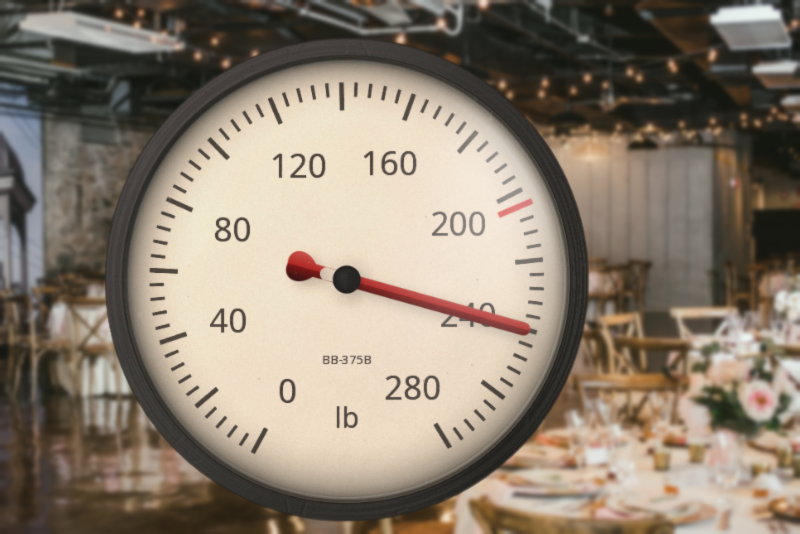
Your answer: 240 lb
